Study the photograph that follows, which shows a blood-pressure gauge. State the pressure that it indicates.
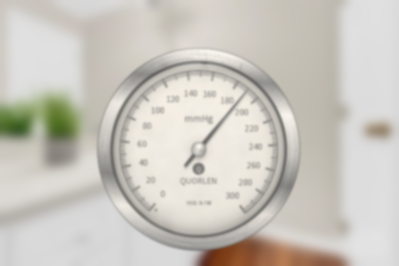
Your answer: 190 mmHg
